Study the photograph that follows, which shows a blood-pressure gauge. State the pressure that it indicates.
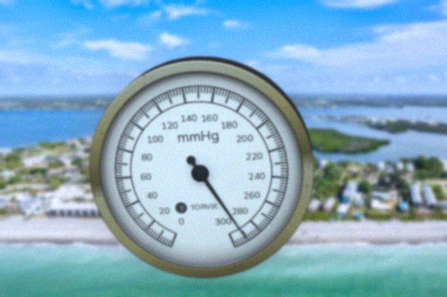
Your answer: 290 mmHg
